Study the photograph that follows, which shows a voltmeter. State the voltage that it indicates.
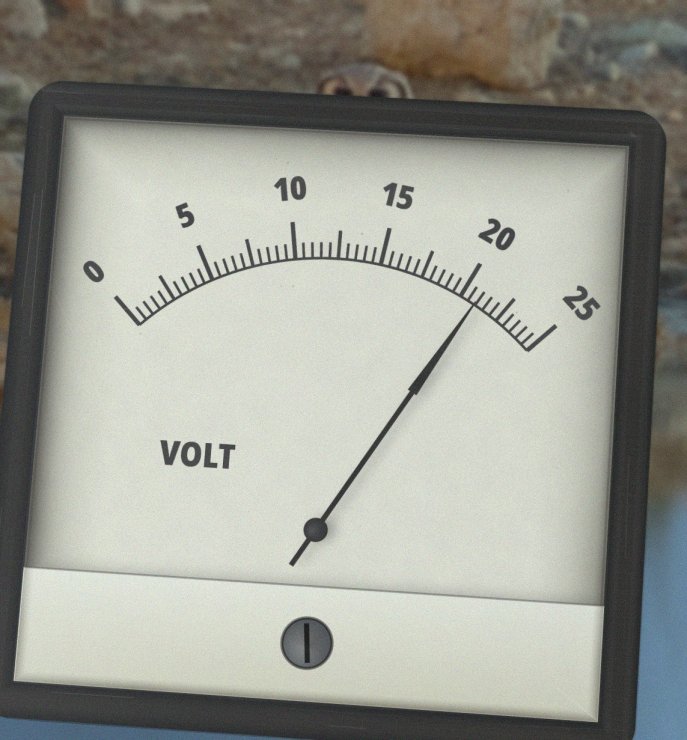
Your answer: 21 V
